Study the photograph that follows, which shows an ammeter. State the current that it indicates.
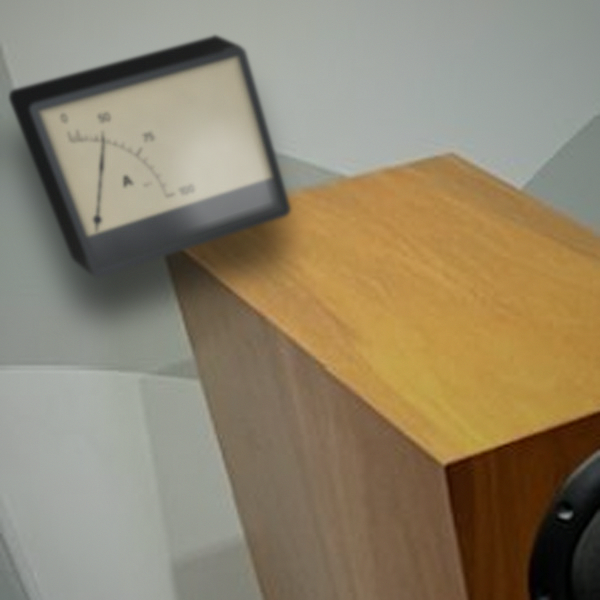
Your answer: 50 A
